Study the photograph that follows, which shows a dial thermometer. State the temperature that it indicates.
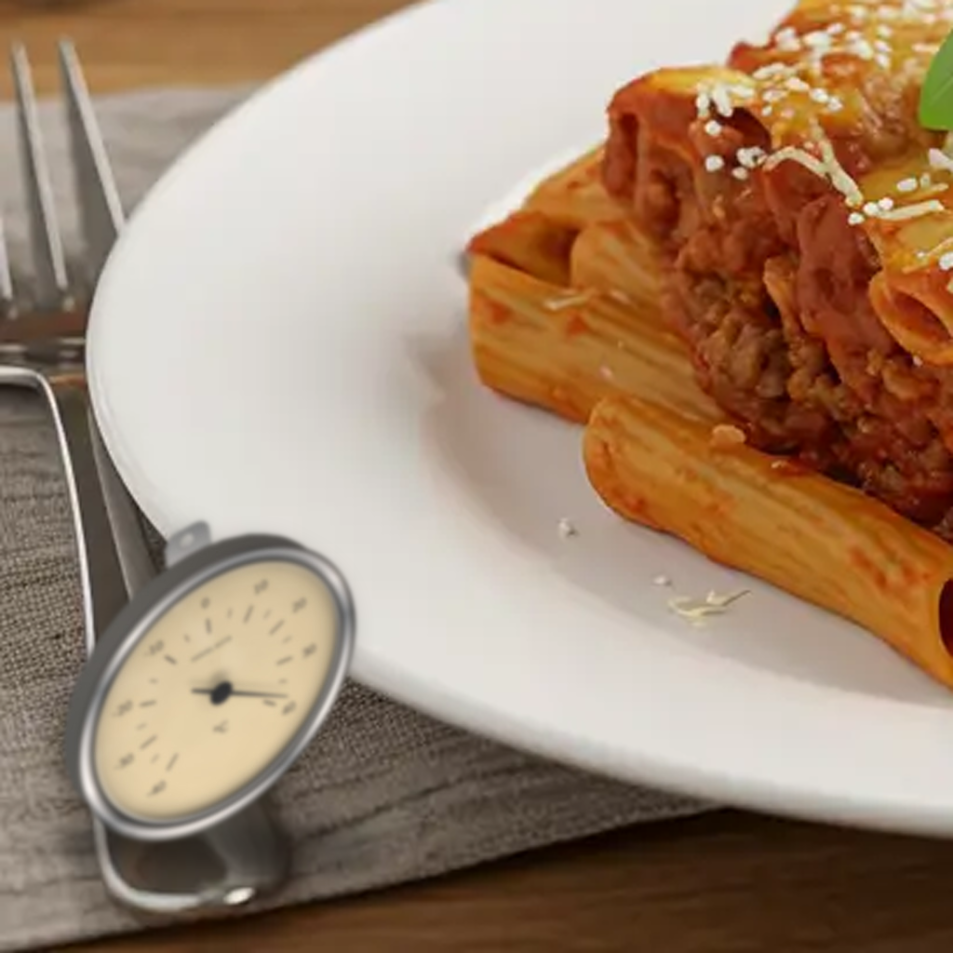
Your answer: 37.5 °C
